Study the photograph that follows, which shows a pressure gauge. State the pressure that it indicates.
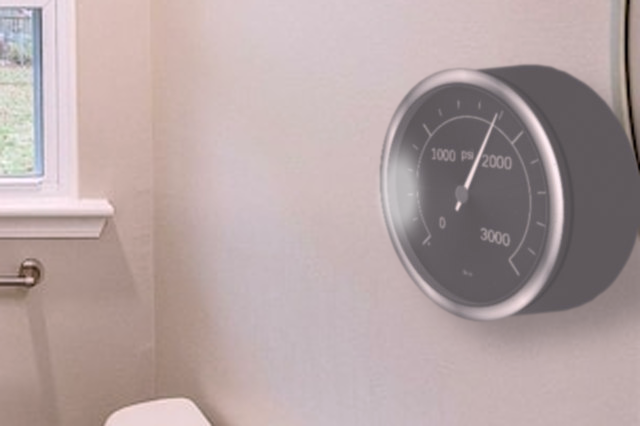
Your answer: 1800 psi
